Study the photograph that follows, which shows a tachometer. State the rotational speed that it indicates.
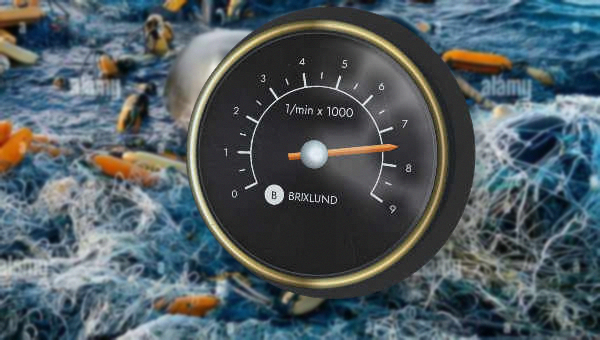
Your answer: 7500 rpm
